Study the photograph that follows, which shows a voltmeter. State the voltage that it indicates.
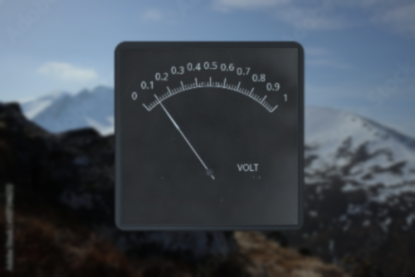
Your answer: 0.1 V
